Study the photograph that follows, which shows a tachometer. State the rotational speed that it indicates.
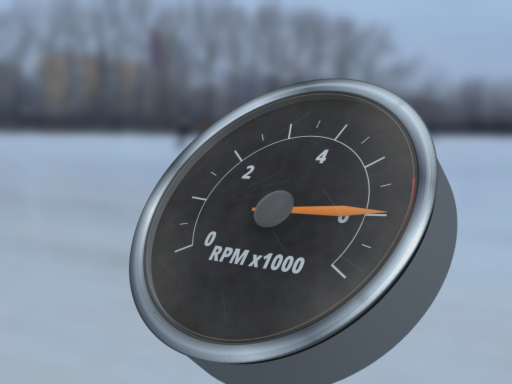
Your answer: 6000 rpm
